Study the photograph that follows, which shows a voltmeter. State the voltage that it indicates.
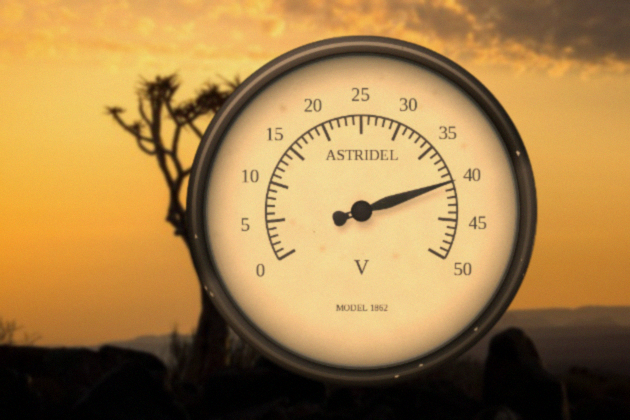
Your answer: 40 V
